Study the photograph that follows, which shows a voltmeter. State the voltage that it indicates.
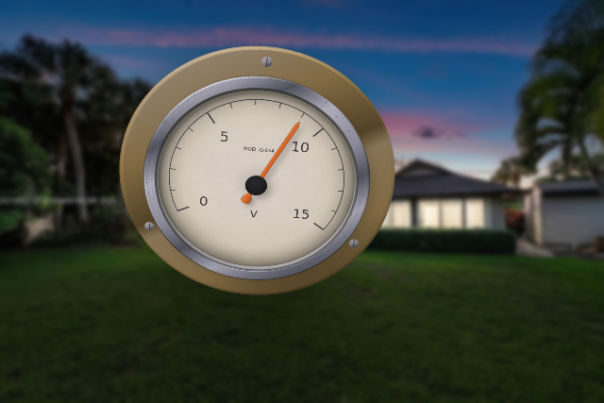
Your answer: 9 V
